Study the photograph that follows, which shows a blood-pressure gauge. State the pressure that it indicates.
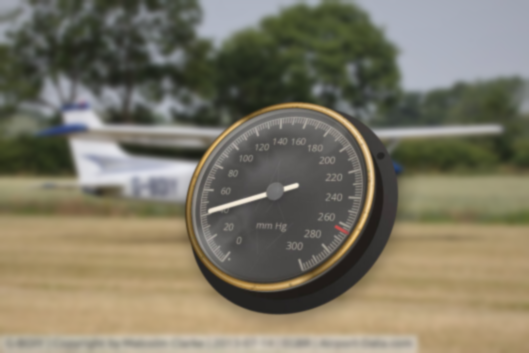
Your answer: 40 mmHg
